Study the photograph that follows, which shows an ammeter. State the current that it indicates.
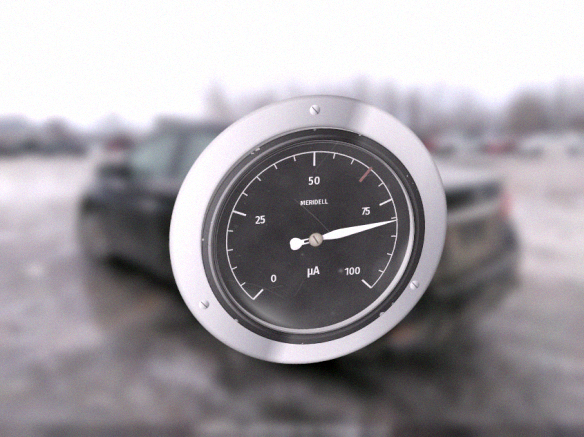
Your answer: 80 µA
